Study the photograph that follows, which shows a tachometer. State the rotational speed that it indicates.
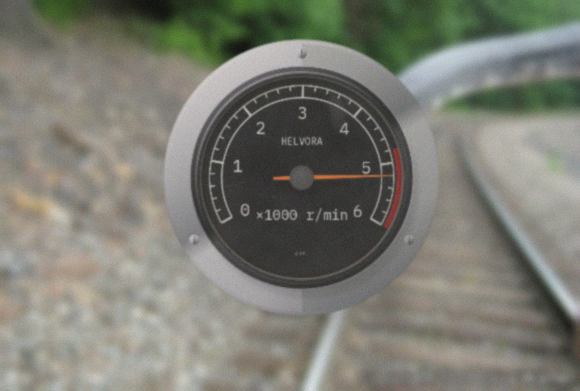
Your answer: 5200 rpm
